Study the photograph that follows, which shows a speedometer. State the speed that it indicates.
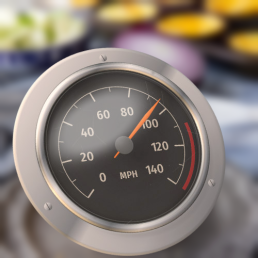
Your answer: 95 mph
